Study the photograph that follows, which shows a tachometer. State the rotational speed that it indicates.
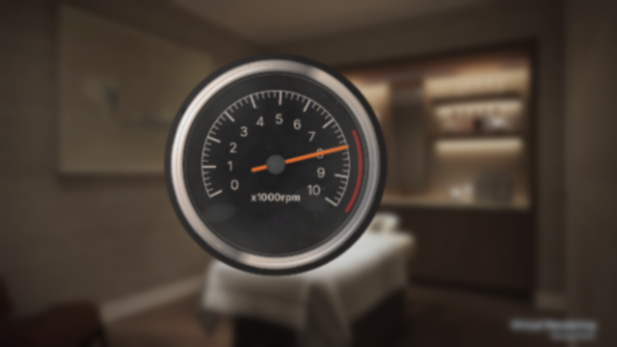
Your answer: 8000 rpm
